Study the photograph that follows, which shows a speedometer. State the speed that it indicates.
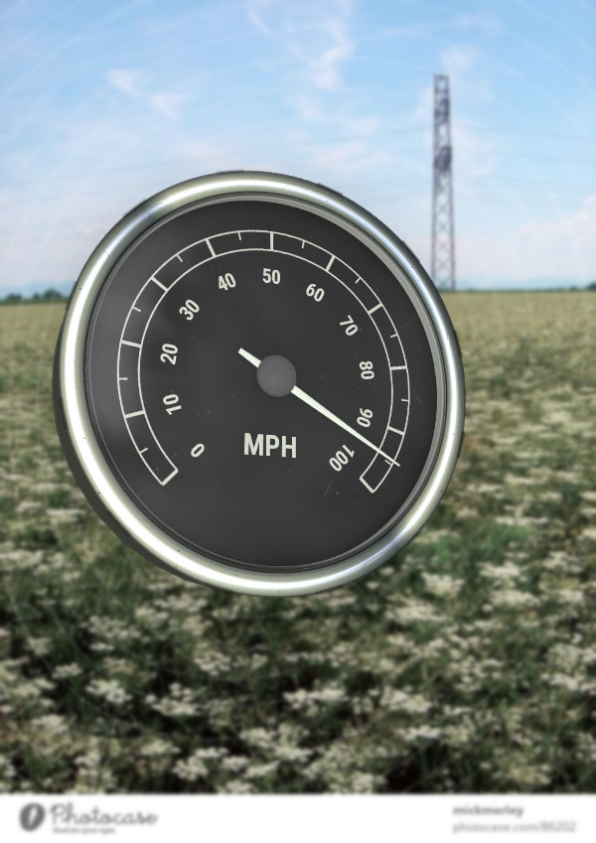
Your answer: 95 mph
